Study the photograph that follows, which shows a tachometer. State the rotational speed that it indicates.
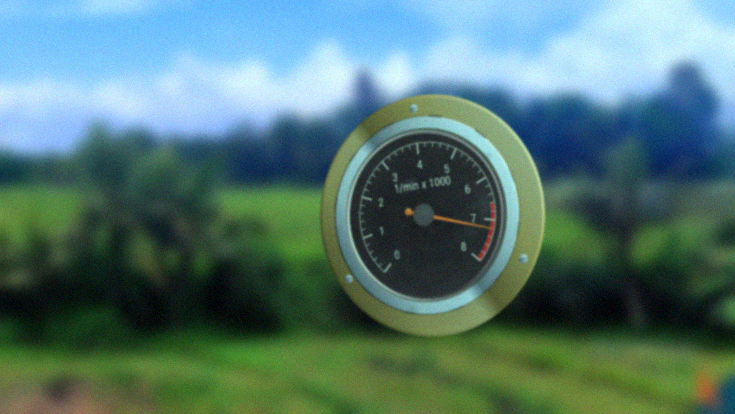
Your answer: 7200 rpm
